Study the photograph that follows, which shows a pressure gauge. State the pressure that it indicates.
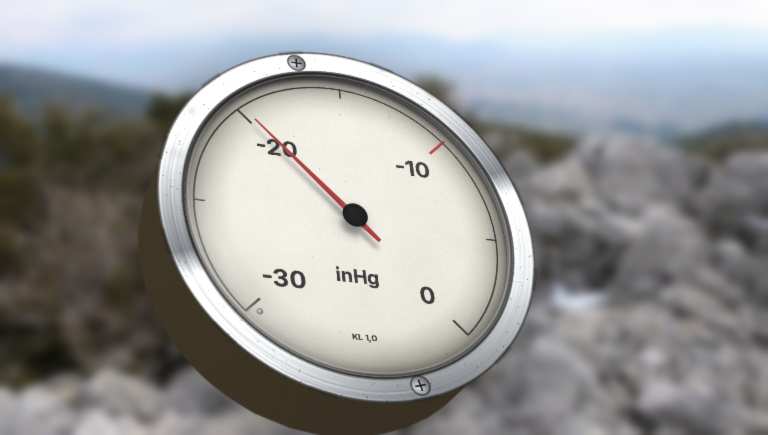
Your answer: -20 inHg
